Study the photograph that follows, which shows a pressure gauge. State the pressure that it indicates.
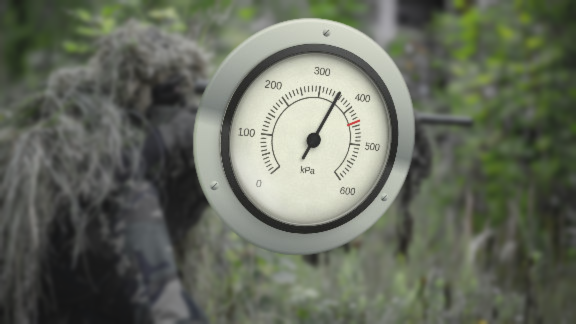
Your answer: 350 kPa
